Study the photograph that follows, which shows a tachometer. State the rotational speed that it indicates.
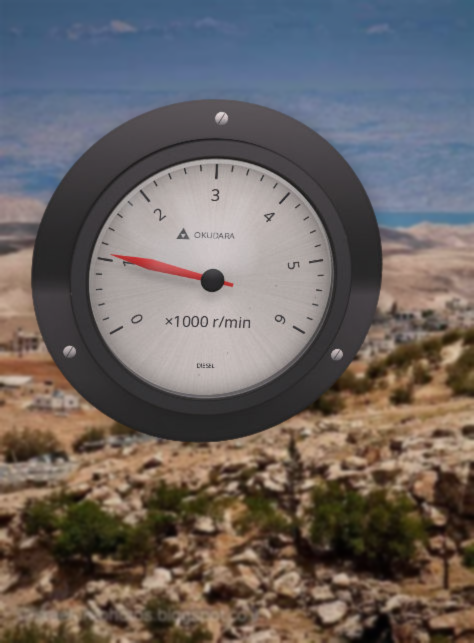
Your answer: 1100 rpm
